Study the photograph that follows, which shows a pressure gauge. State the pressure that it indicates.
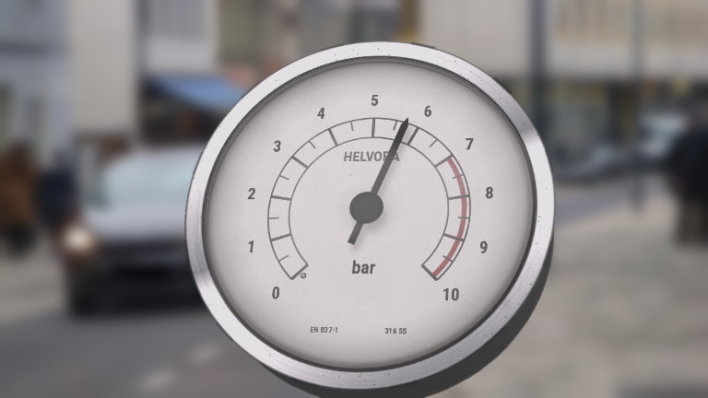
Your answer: 5.75 bar
